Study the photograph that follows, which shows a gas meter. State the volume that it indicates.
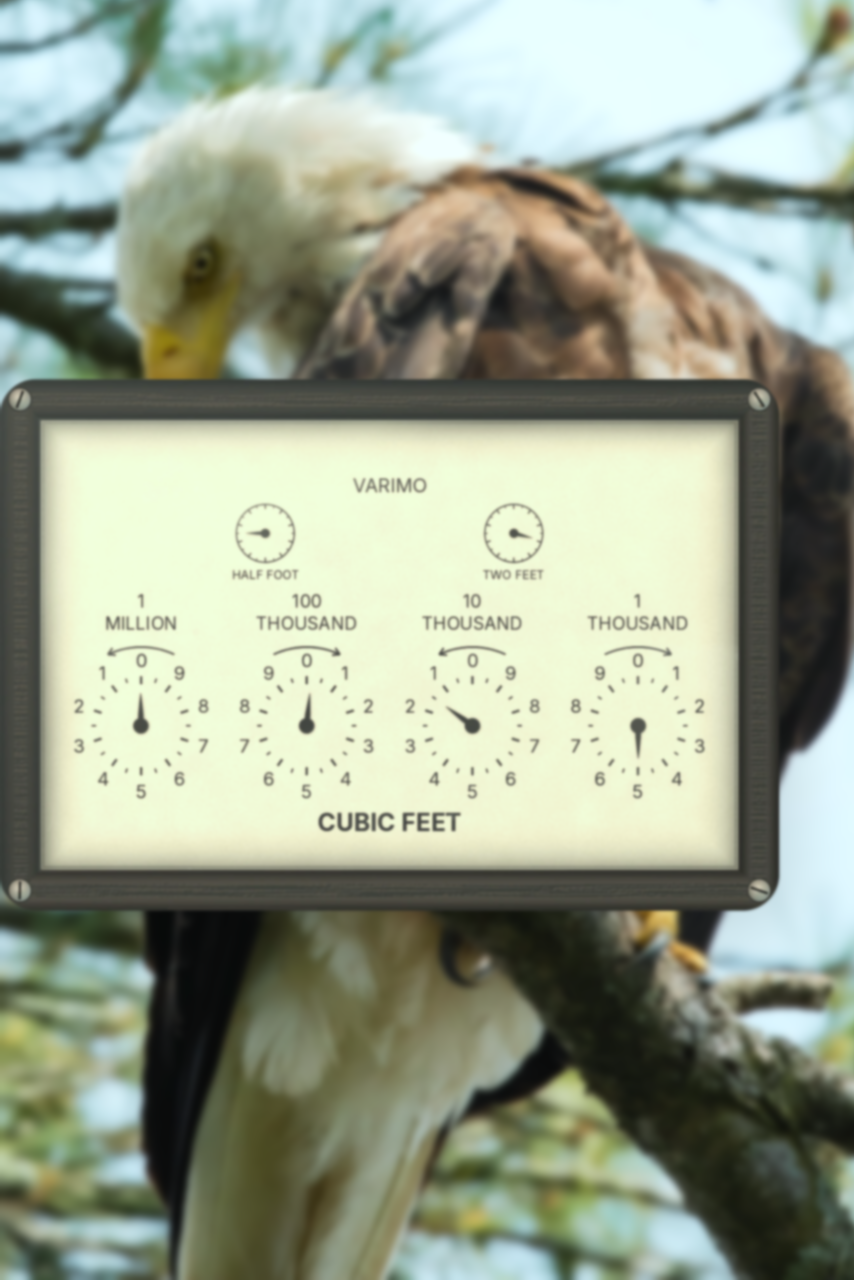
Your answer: 1500 ft³
